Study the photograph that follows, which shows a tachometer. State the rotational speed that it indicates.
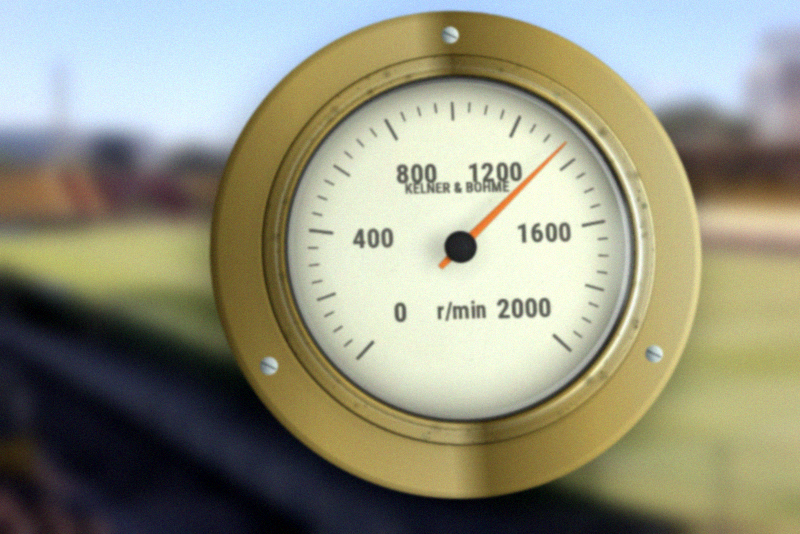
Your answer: 1350 rpm
